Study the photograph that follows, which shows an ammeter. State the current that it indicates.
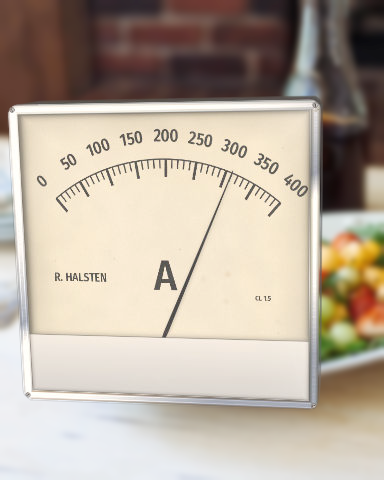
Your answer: 310 A
